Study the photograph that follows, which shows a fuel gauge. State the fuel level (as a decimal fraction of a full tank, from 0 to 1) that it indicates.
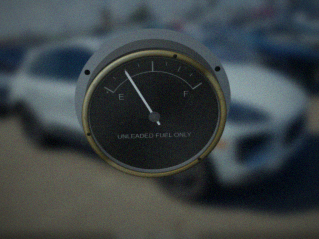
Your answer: 0.25
